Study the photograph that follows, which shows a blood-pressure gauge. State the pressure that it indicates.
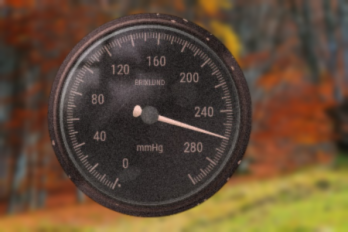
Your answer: 260 mmHg
